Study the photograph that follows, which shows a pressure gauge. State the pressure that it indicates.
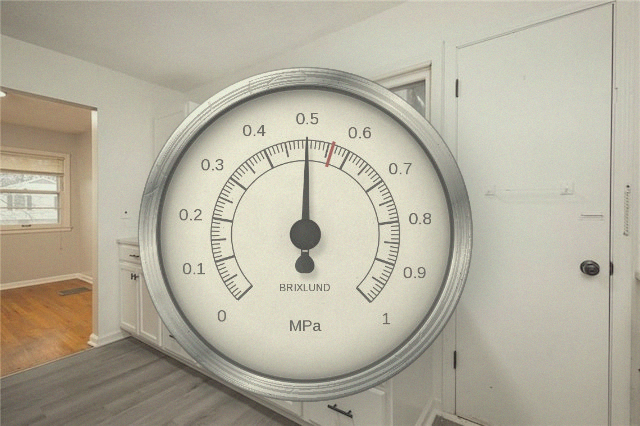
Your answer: 0.5 MPa
